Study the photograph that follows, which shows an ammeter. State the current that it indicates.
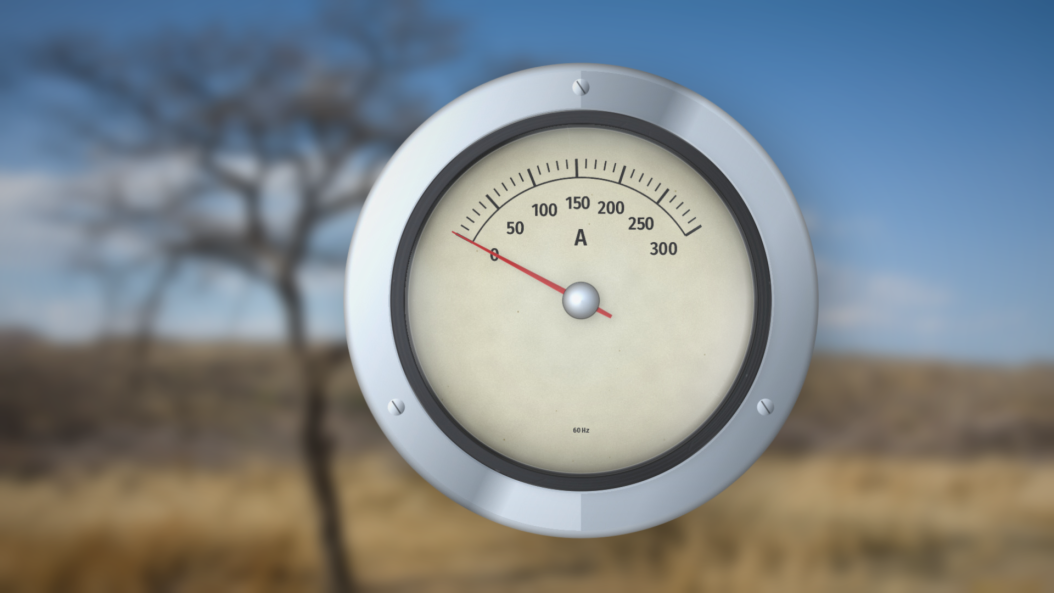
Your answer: 0 A
